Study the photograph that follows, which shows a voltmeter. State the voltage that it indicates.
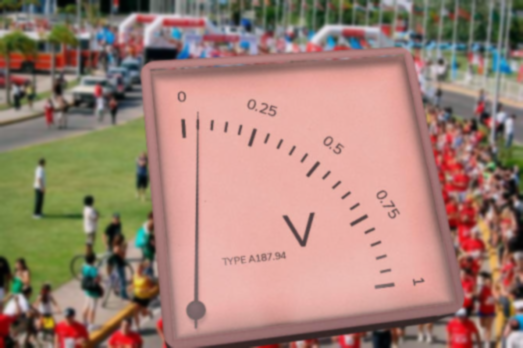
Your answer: 0.05 V
